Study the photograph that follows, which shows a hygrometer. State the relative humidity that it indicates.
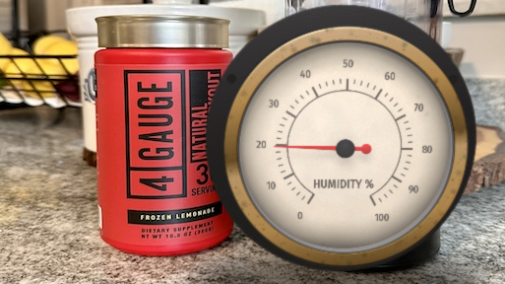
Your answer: 20 %
